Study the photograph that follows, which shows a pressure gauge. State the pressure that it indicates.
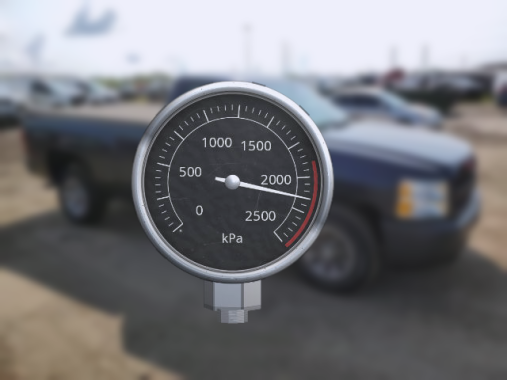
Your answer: 2150 kPa
